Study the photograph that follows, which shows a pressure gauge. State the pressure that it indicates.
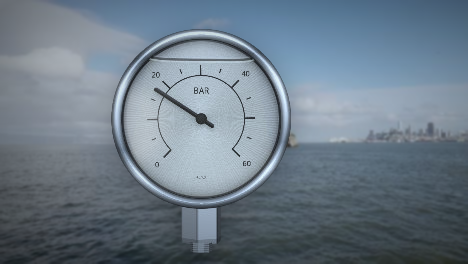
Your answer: 17.5 bar
